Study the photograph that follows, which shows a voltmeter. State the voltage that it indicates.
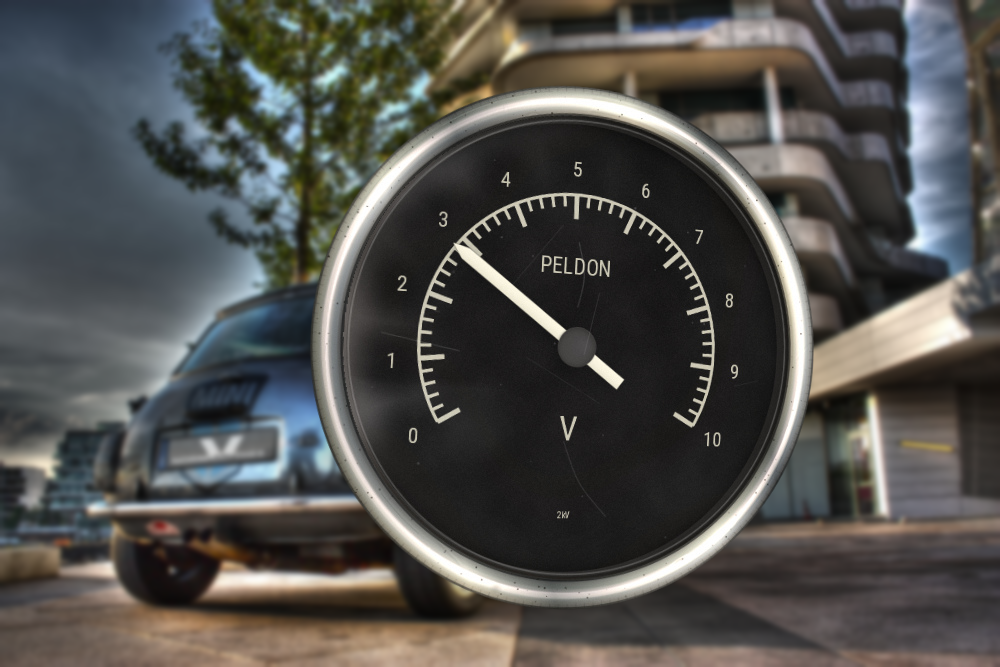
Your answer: 2.8 V
